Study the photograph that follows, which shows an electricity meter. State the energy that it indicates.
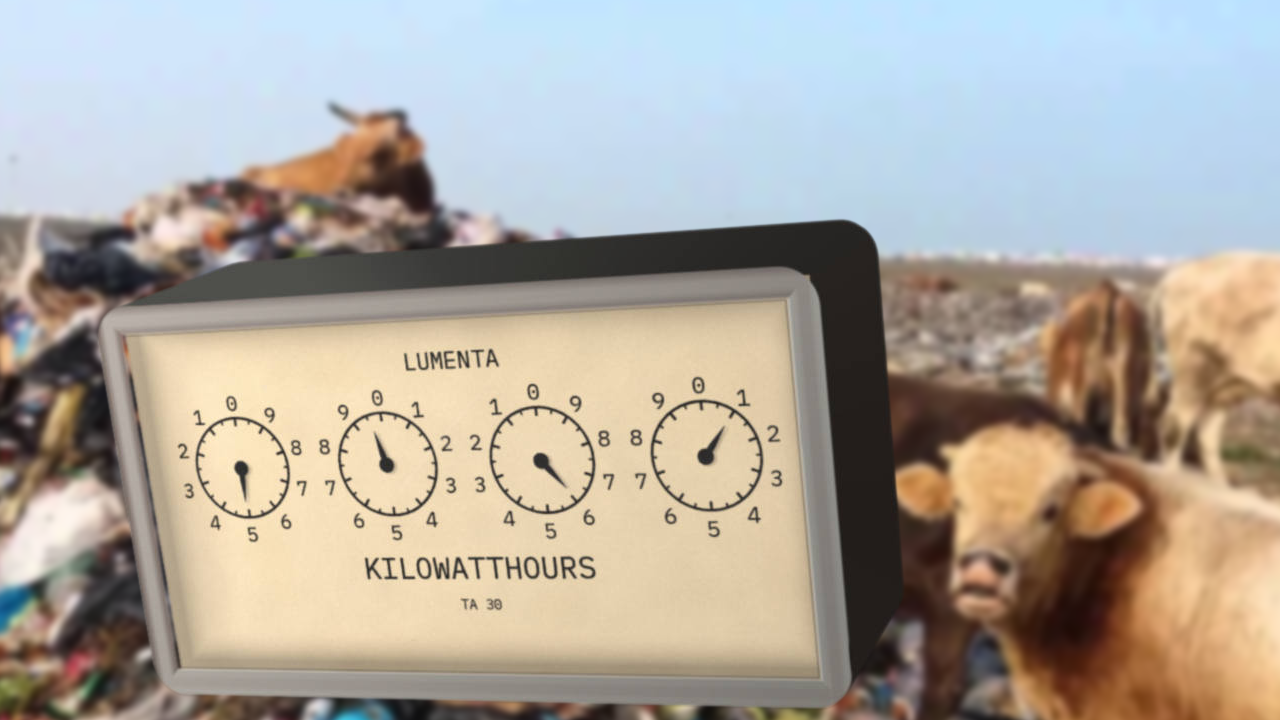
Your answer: 4961 kWh
